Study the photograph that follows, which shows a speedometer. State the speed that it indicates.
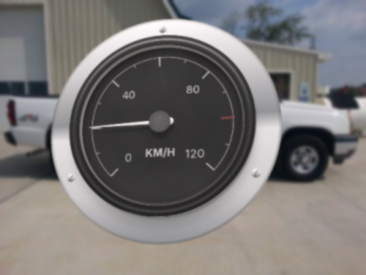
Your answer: 20 km/h
